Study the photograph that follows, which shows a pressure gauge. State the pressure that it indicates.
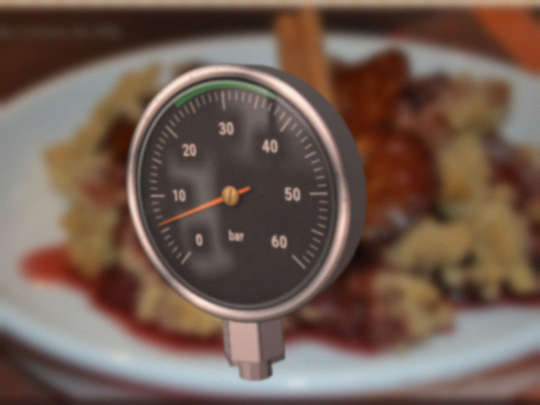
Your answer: 6 bar
